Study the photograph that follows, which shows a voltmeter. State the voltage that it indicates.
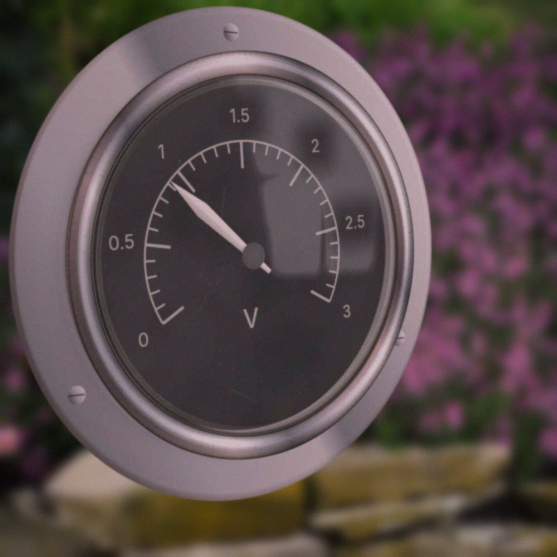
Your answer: 0.9 V
